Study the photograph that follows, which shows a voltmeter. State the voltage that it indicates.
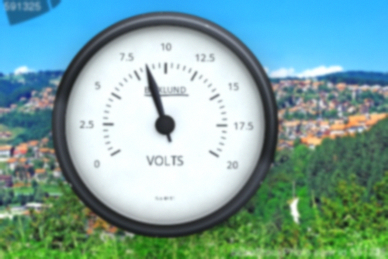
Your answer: 8.5 V
